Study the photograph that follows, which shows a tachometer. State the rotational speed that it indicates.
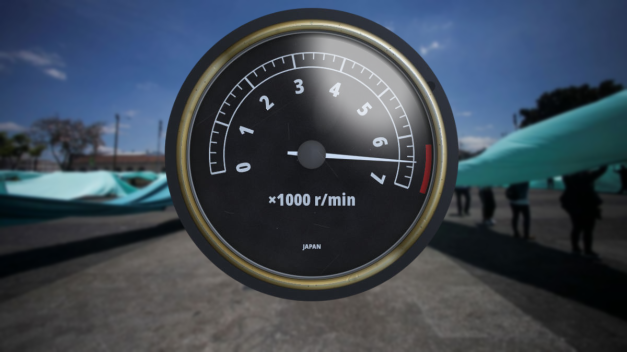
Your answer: 6500 rpm
